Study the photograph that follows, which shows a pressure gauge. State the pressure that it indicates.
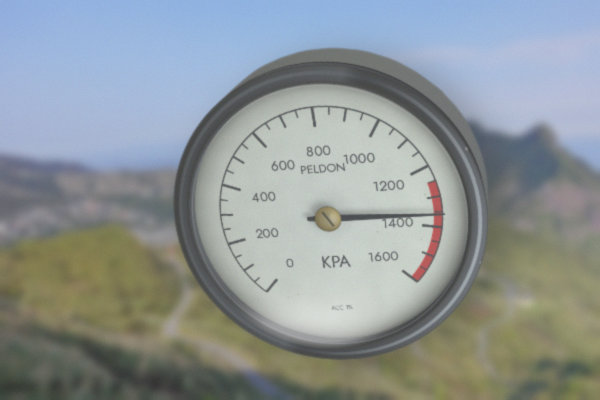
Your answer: 1350 kPa
